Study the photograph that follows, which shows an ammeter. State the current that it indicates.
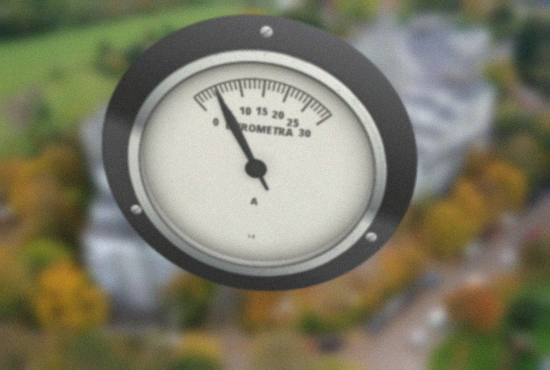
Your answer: 5 A
